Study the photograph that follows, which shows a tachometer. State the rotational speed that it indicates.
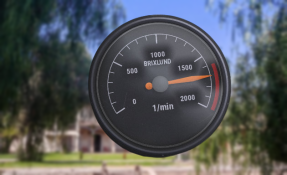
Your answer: 1700 rpm
